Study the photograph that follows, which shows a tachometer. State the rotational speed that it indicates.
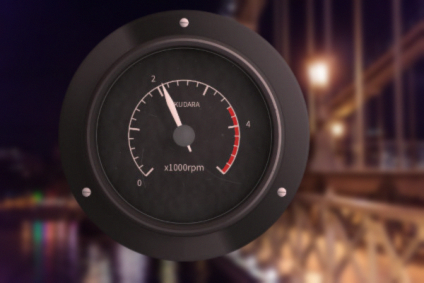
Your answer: 2100 rpm
